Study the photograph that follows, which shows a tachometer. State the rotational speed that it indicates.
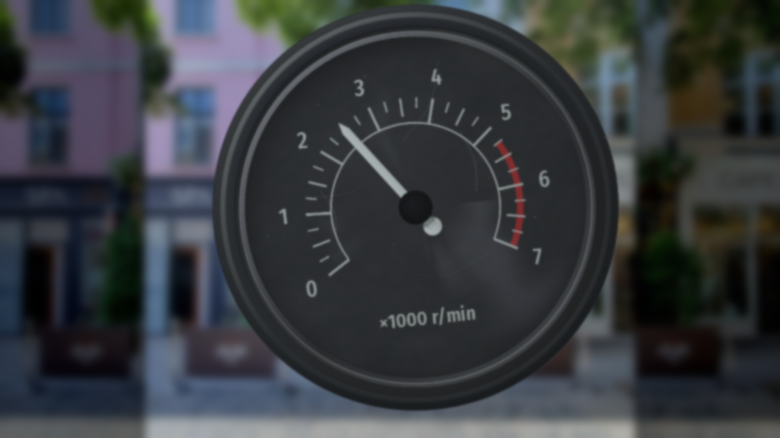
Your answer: 2500 rpm
